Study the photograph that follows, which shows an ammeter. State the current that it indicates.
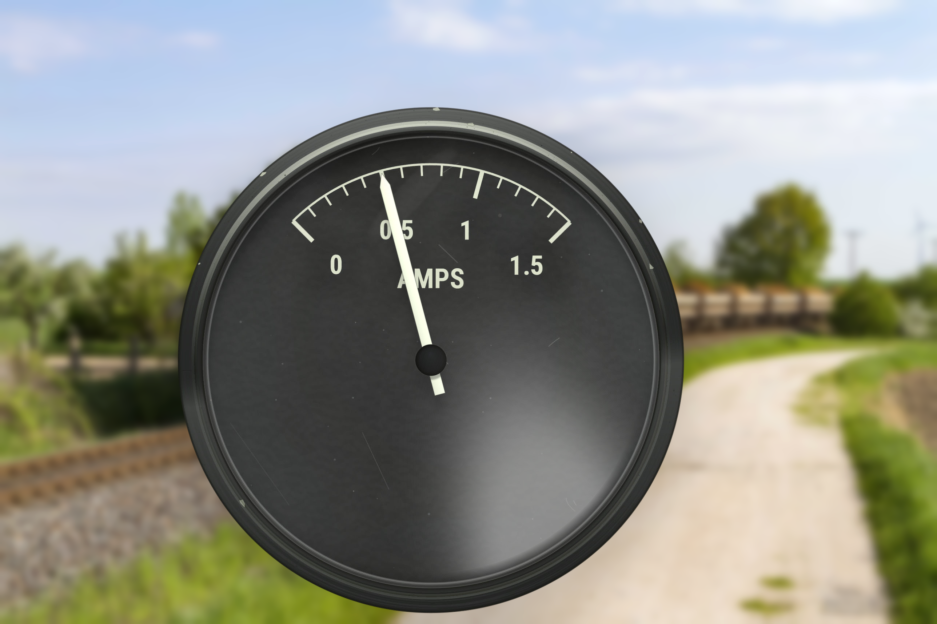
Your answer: 0.5 A
